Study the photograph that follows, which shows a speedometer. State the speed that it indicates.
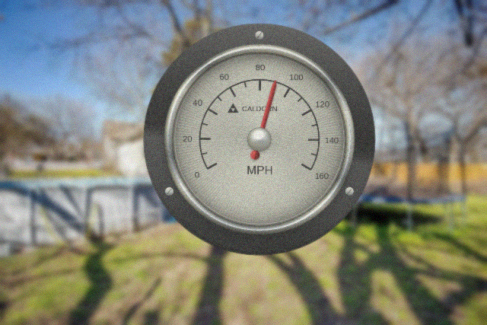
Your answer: 90 mph
